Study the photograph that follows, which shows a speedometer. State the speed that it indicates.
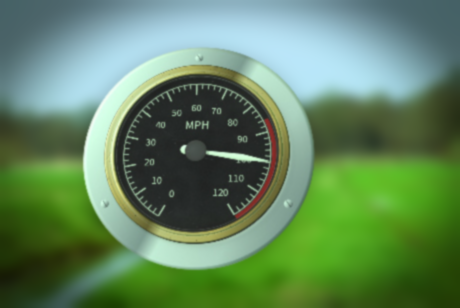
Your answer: 100 mph
